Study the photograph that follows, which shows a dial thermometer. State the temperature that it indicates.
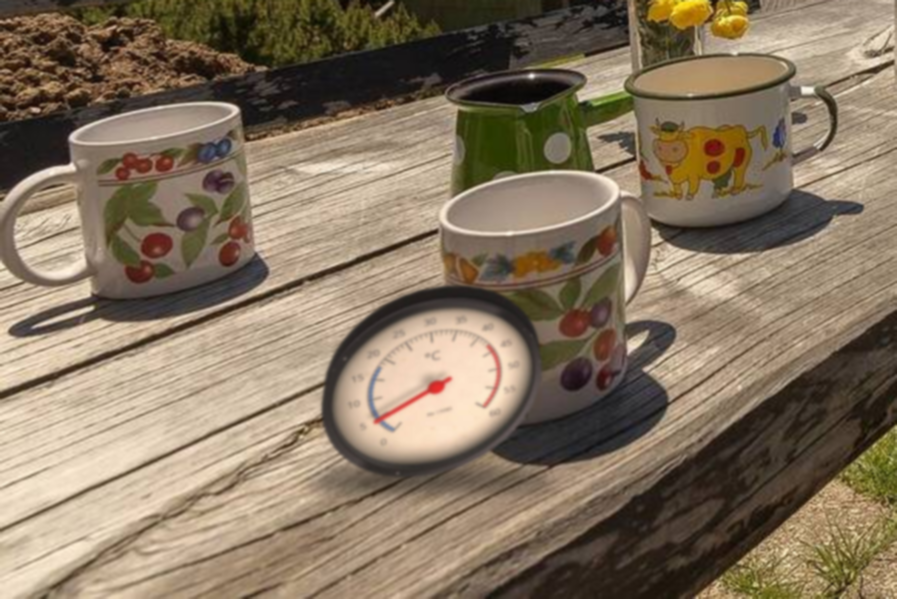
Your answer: 5 °C
